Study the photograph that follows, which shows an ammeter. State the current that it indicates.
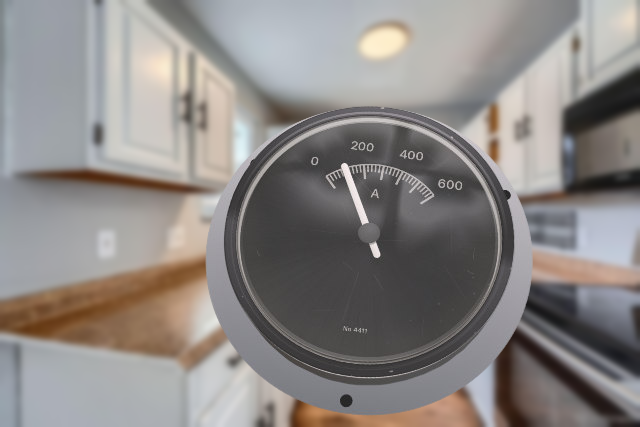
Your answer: 100 A
